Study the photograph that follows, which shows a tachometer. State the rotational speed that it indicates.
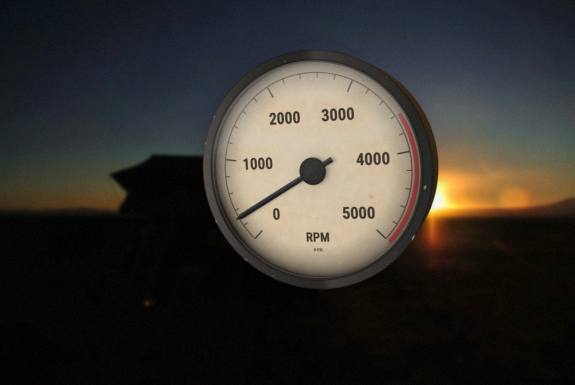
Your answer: 300 rpm
